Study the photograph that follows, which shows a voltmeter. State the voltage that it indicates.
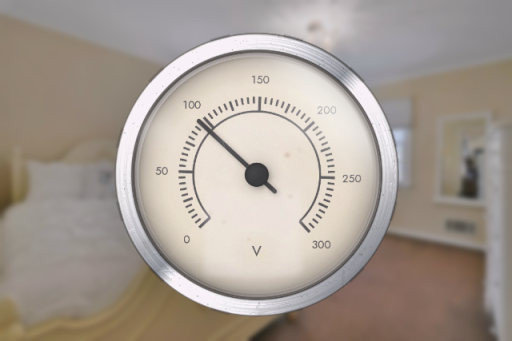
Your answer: 95 V
